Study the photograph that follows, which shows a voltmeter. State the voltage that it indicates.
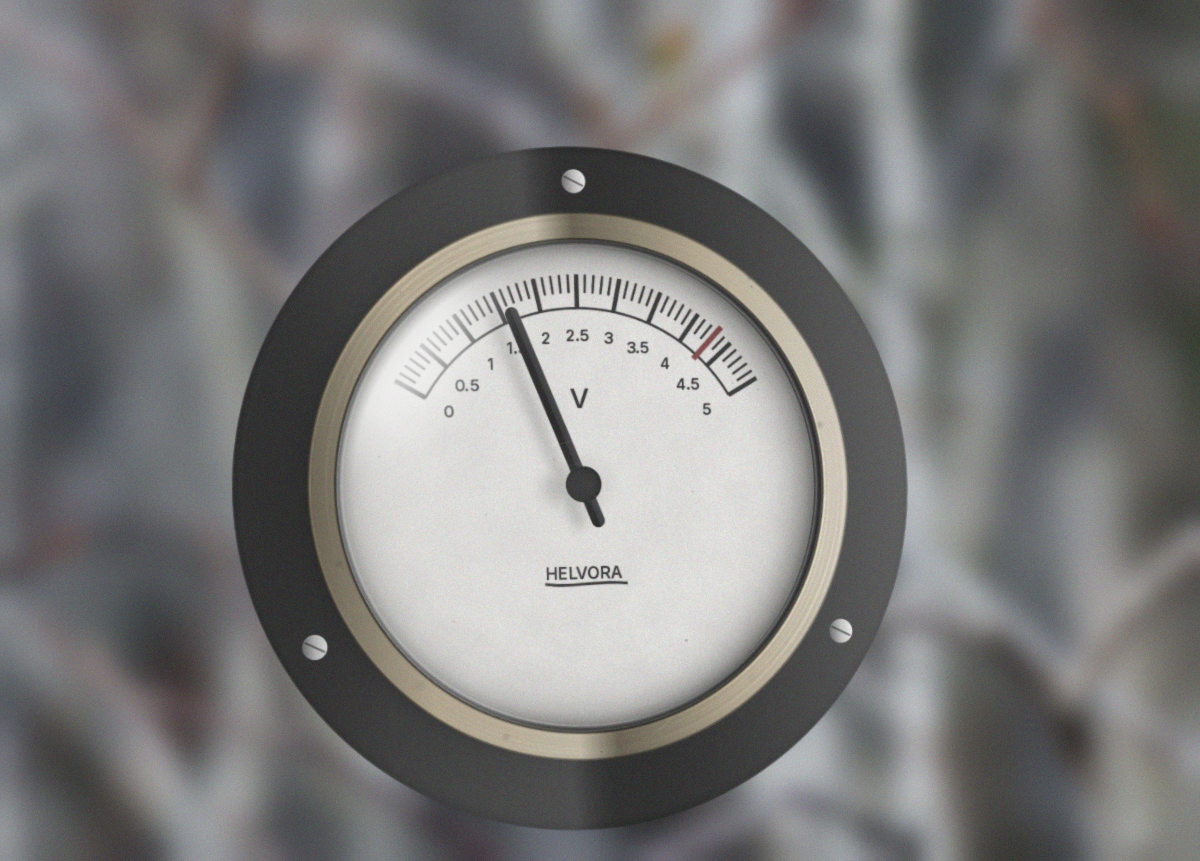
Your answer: 1.6 V
